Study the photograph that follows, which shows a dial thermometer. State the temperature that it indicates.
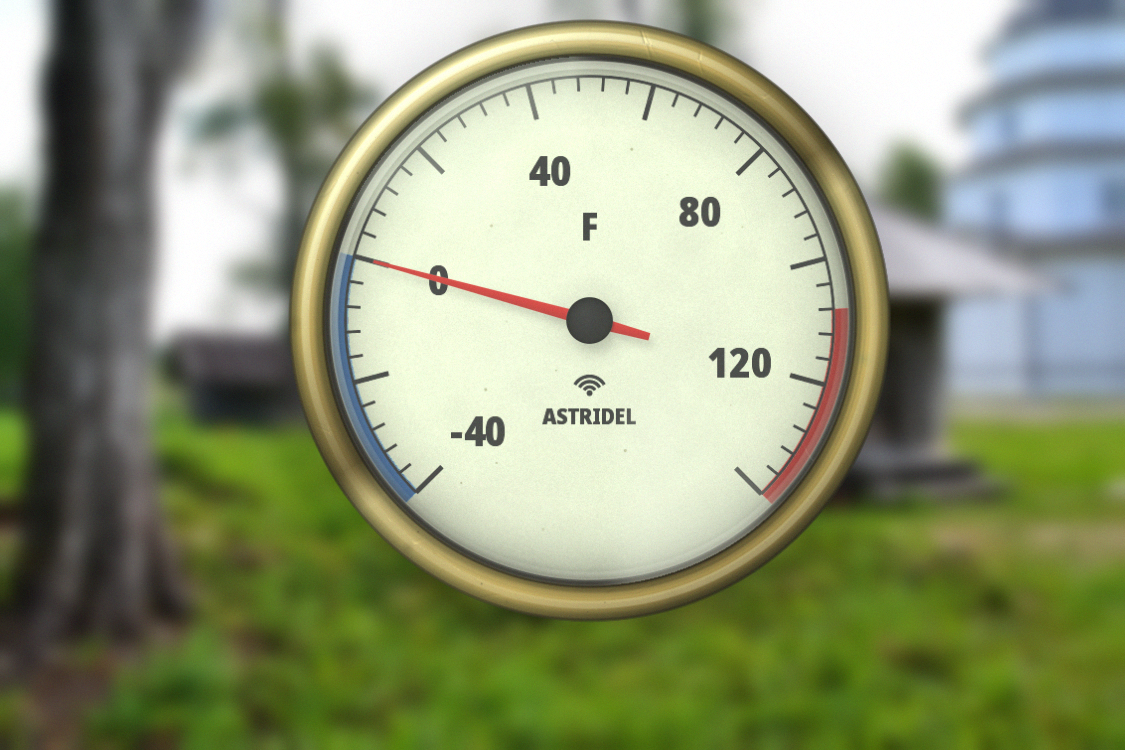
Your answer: 0 °F
